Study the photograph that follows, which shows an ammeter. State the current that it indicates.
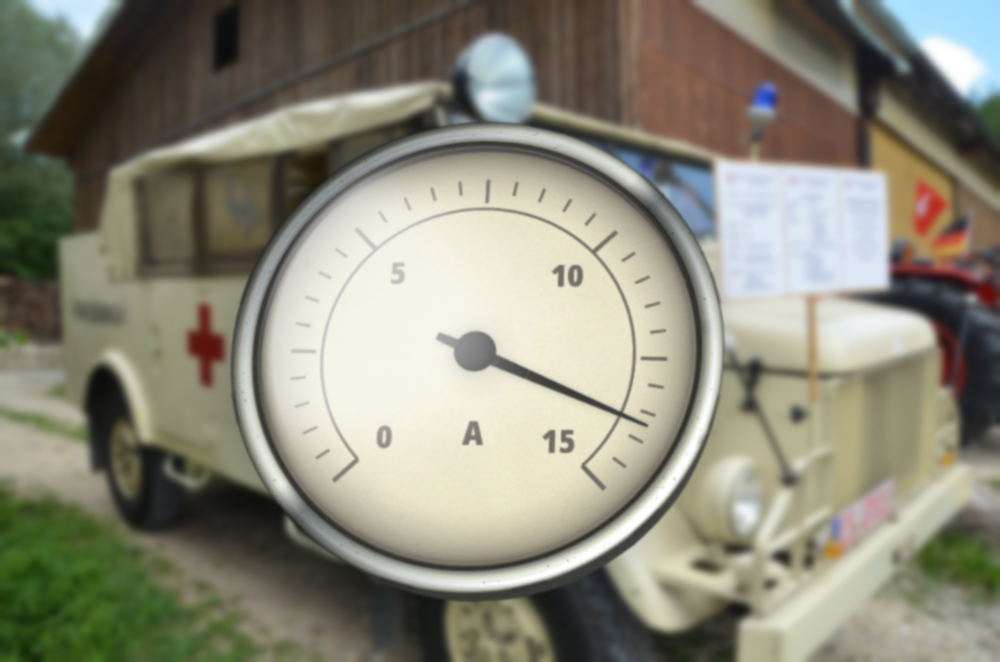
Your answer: 13.75 A
